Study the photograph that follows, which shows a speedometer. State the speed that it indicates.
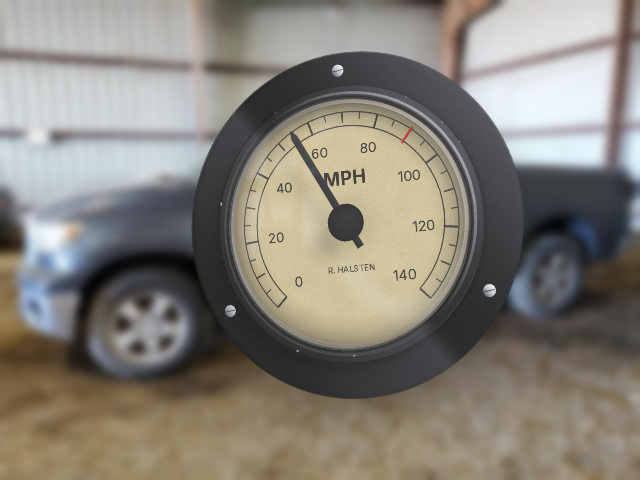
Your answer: 55 mph
